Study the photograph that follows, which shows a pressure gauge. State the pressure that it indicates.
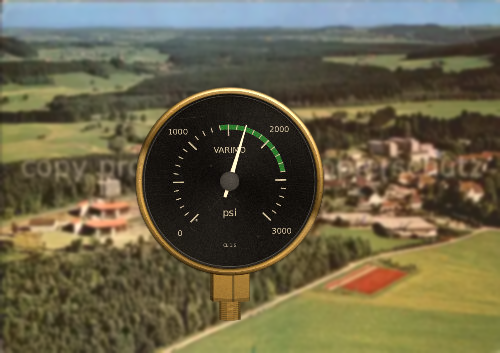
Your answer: 1700 psi
